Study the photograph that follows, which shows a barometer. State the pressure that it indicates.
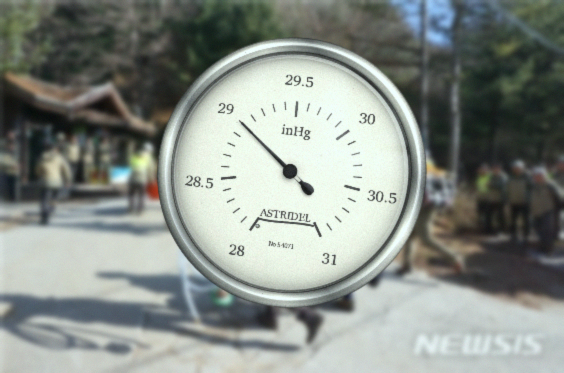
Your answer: 29 inHg
